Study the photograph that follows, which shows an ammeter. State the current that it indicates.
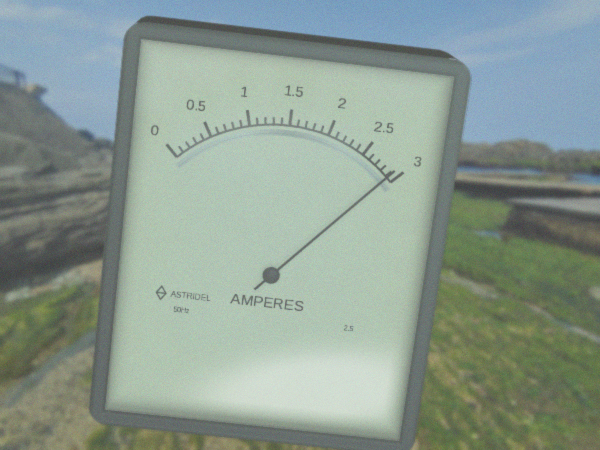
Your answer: 2.9 A
